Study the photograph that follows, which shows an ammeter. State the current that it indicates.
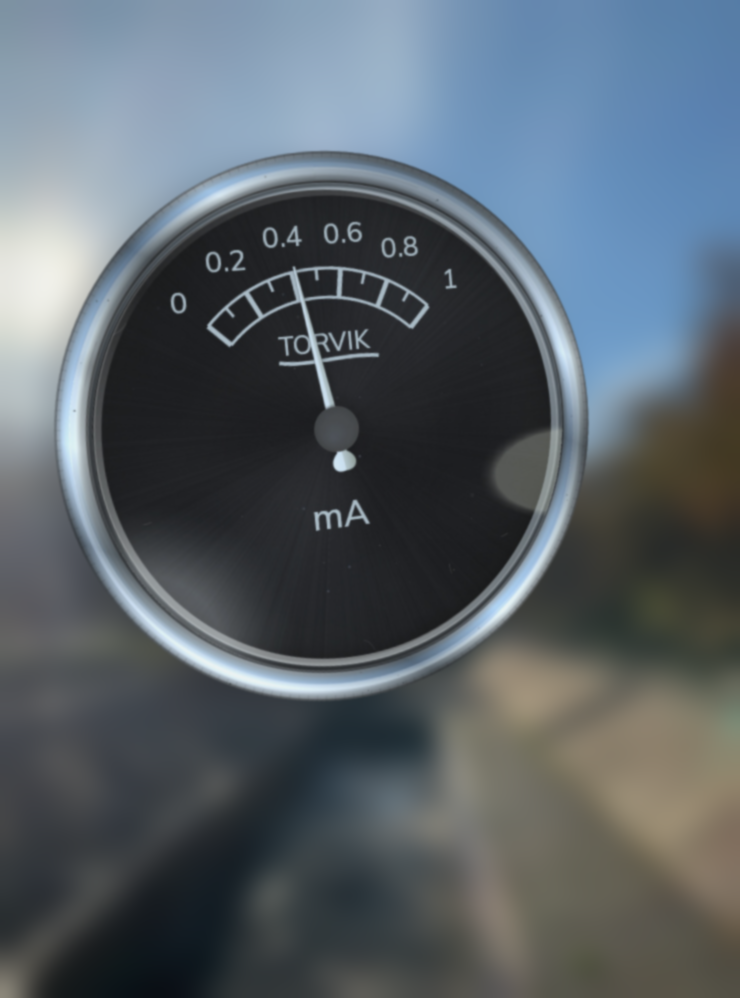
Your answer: 0.4 mA
